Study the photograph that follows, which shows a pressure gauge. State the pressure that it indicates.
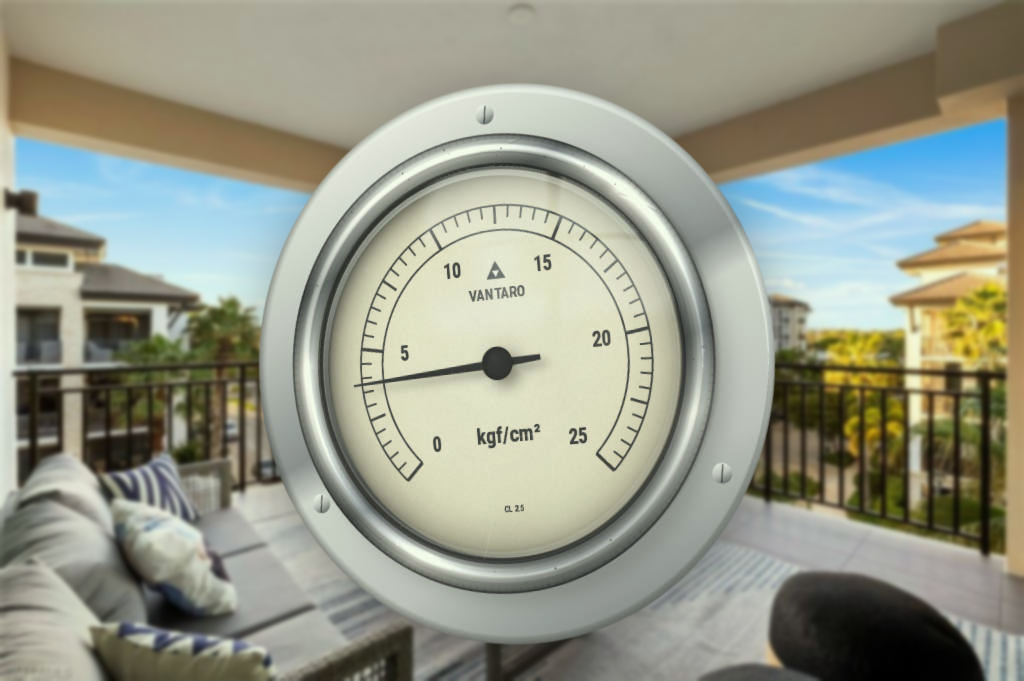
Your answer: 3.75 kg/cm²
